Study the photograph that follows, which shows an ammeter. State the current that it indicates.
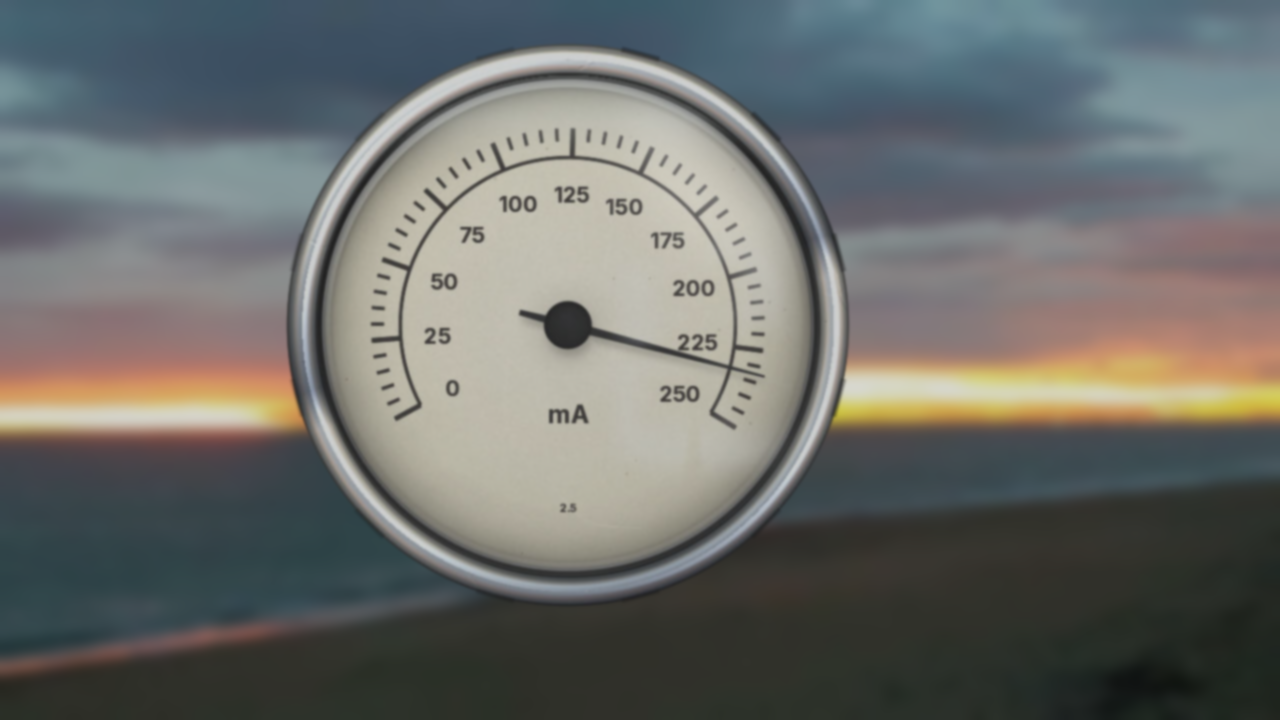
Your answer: 232.5 mA
